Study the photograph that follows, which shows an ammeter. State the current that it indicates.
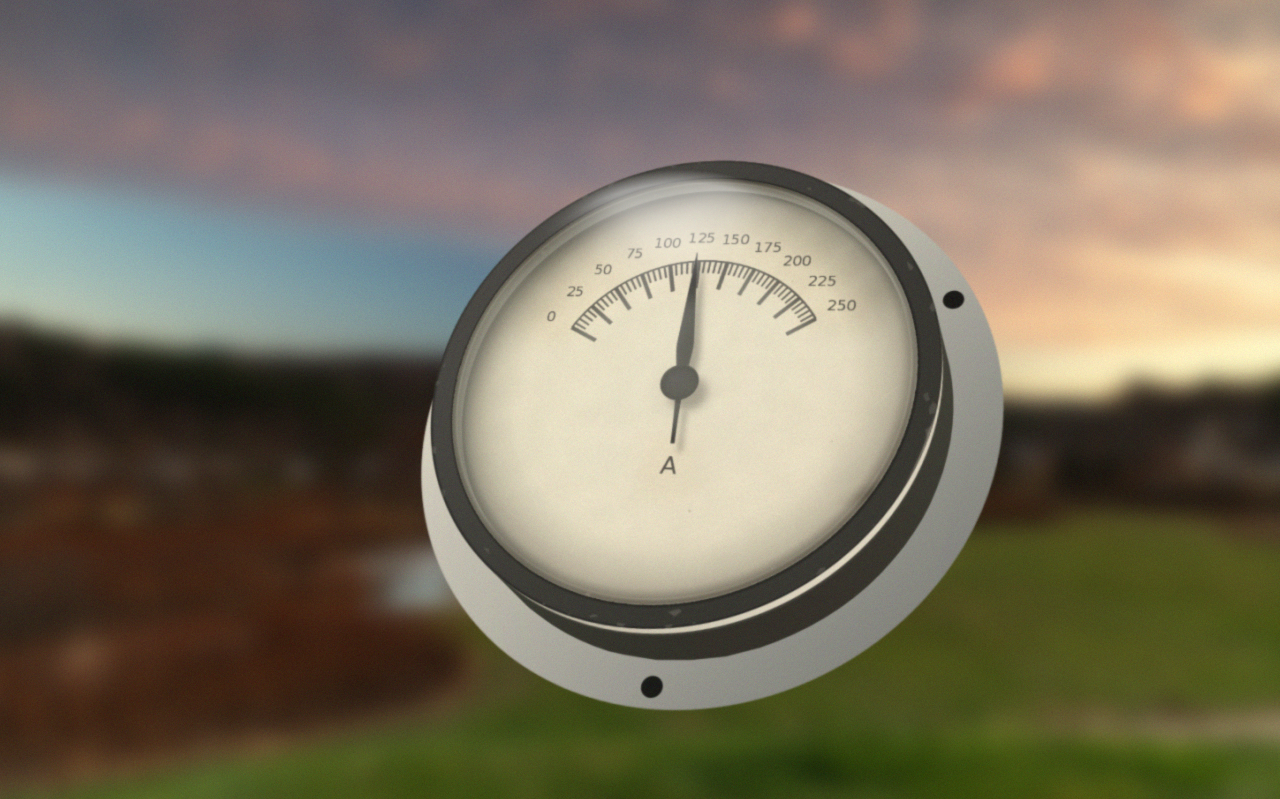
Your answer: 125 A
